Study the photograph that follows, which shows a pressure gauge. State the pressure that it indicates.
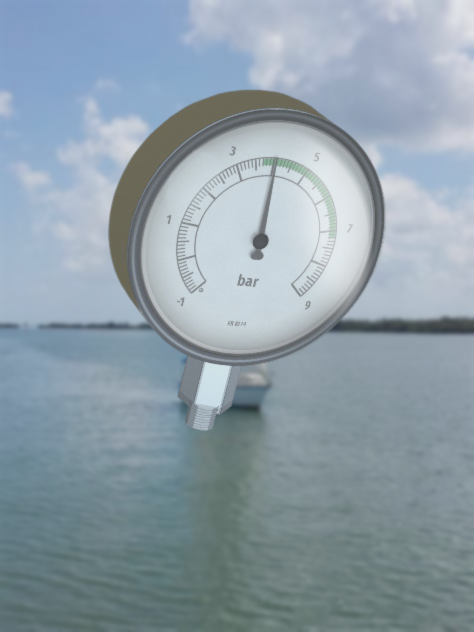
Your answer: 4 bar
